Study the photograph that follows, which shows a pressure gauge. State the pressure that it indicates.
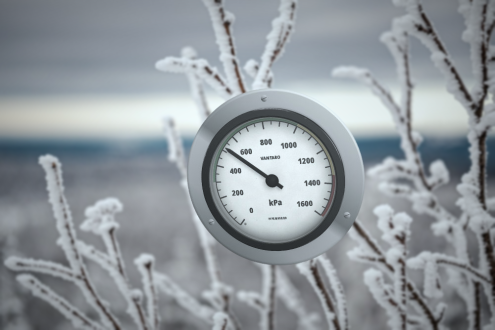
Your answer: 525 kPa
